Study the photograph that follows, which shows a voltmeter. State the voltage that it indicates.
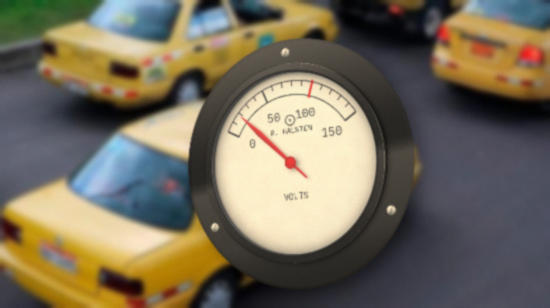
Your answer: 20 V
